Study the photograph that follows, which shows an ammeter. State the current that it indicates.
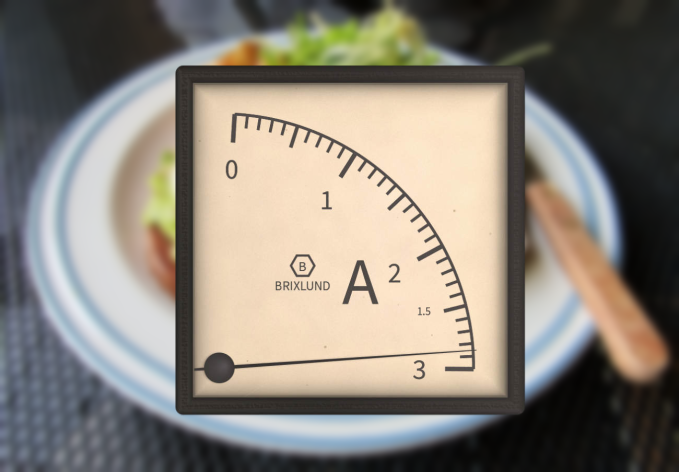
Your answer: 2.85 A
